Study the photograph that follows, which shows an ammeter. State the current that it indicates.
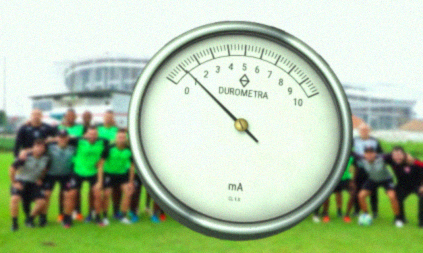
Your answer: 1 mA
